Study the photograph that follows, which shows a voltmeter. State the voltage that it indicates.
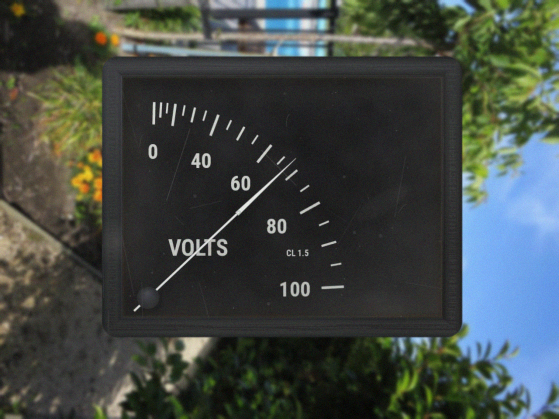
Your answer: 67.5 V
